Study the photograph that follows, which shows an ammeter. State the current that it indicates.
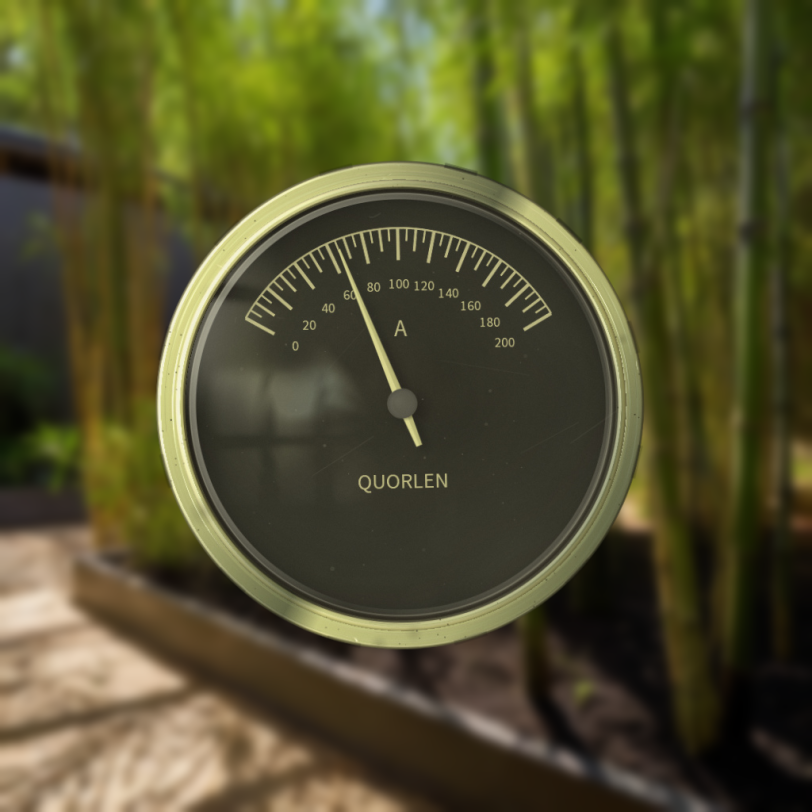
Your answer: 65 A
